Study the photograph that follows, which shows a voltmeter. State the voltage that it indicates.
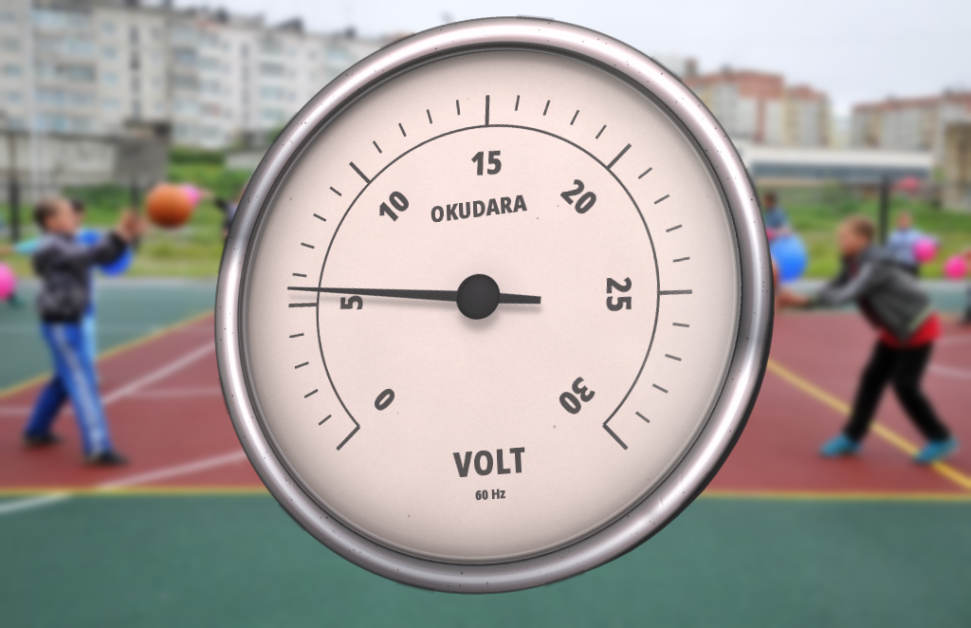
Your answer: 5.5 V
